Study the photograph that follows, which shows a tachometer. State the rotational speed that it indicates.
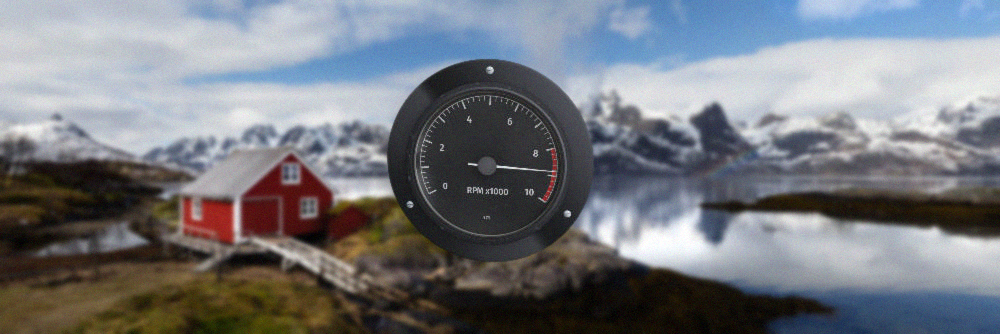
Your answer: 8800 rpm
